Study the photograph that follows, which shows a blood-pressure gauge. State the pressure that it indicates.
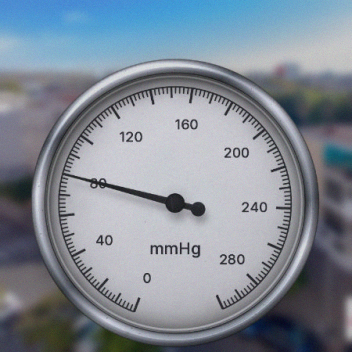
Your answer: 80 mmHg
